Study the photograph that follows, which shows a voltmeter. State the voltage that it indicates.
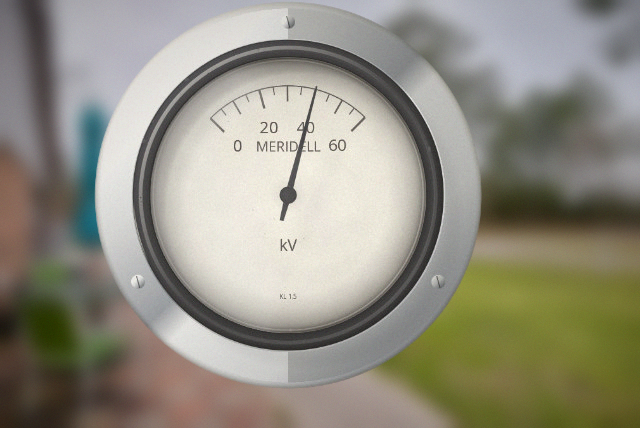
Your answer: 40 kV
